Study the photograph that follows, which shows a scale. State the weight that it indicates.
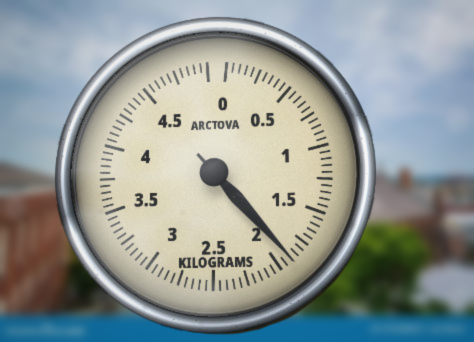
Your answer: 1.9 kg
